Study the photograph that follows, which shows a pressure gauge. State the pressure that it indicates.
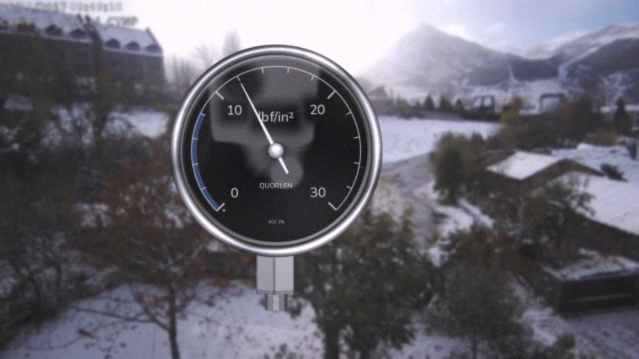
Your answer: 12 psi
